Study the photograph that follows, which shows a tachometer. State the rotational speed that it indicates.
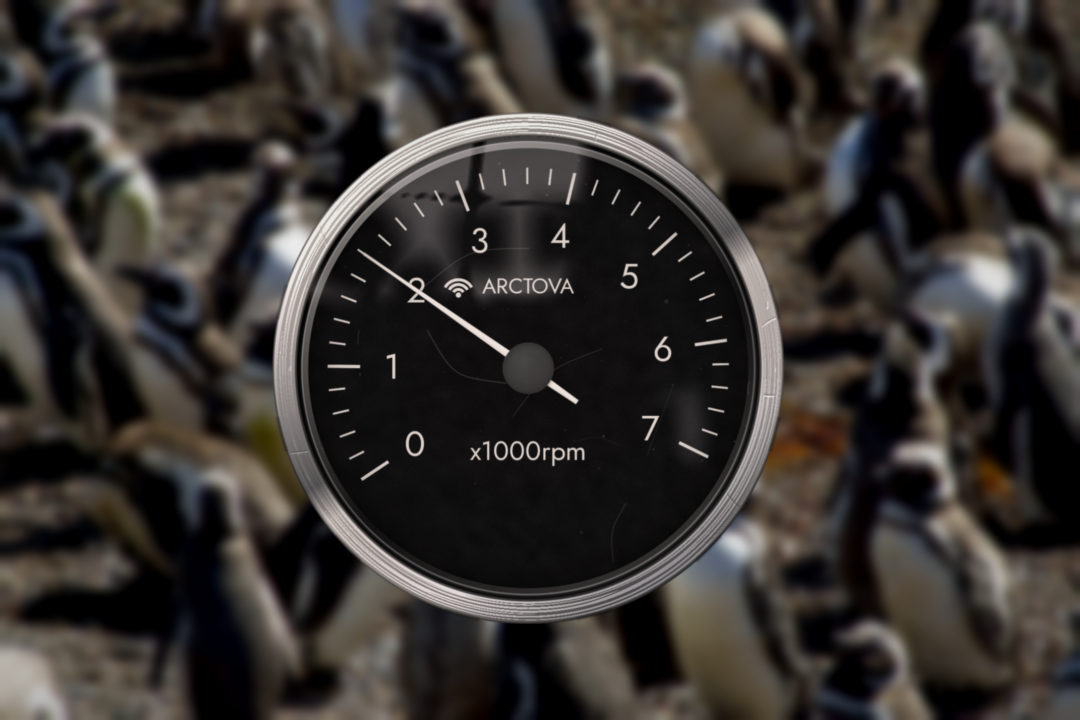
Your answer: 2000 rpm
